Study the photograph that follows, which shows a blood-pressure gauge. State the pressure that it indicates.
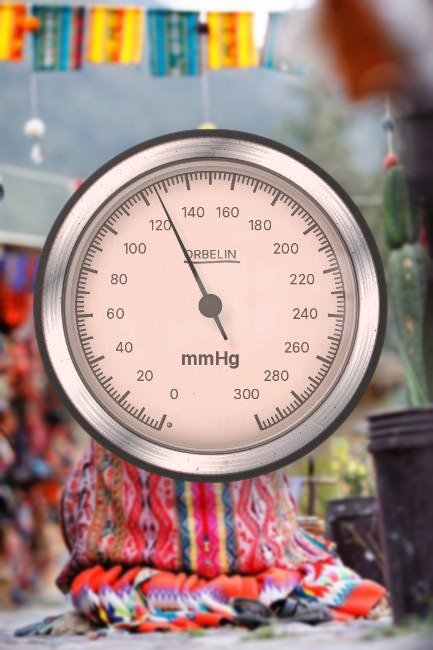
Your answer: 126 mmHg
